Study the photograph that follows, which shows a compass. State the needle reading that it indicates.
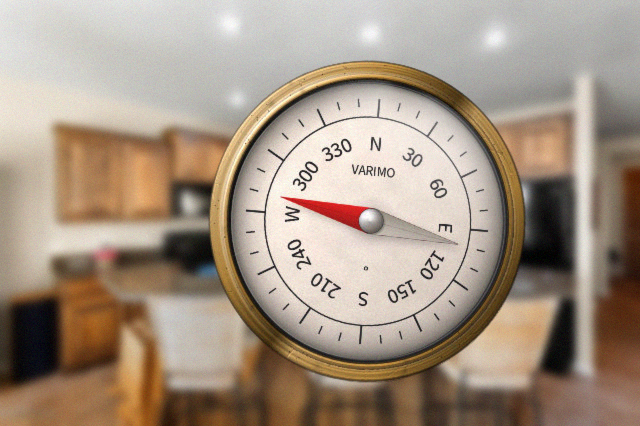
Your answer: 280 °
